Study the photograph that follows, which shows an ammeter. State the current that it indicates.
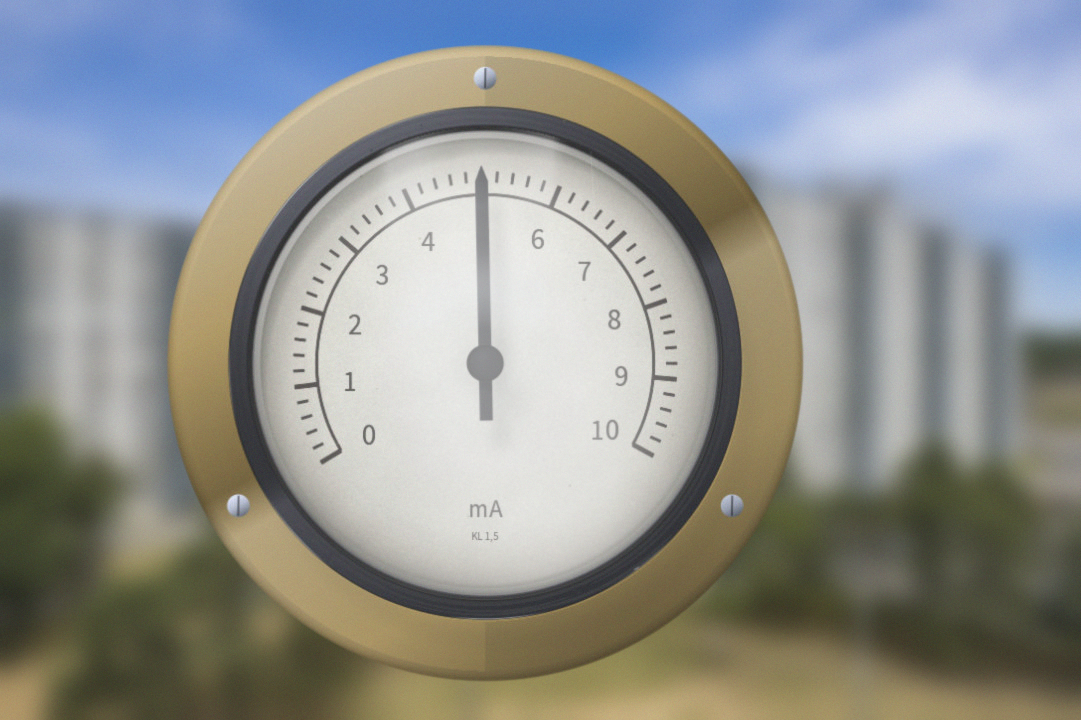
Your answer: 5 mA
